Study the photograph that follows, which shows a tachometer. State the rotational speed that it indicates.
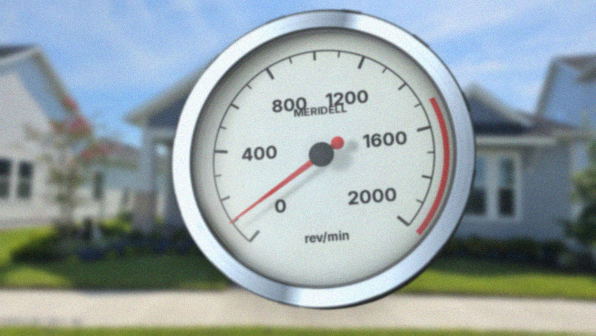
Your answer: 100 rpm
